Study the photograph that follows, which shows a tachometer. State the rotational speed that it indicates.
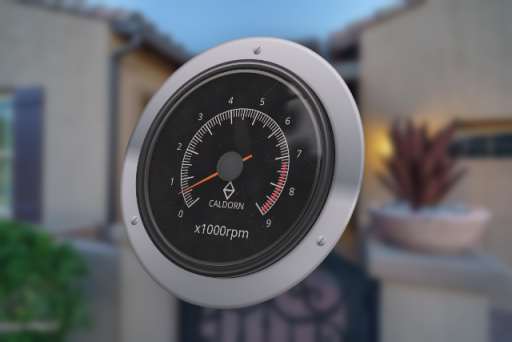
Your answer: 500 rpm
